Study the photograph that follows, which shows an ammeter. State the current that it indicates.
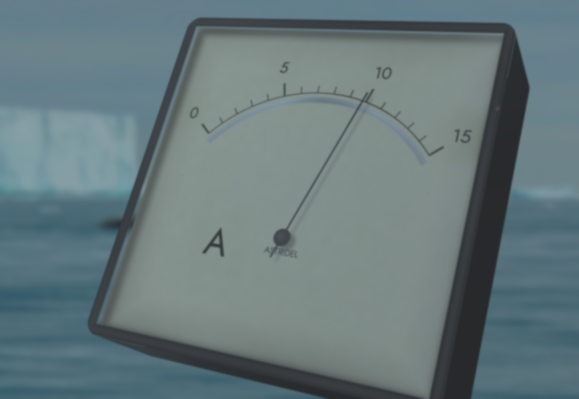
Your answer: 10 A
